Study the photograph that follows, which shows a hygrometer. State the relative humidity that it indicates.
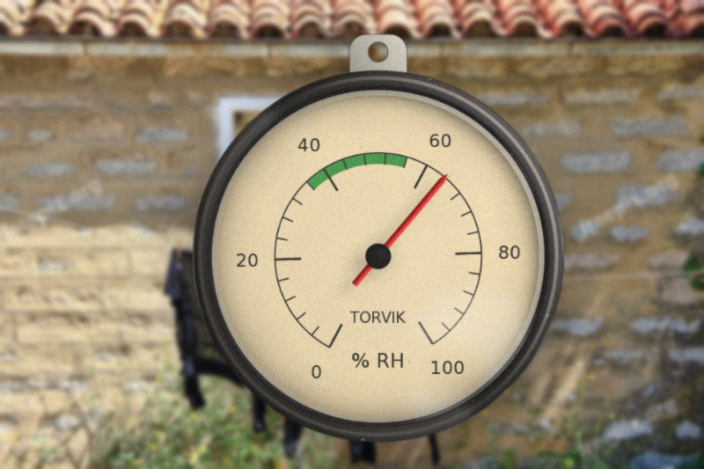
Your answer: 64 %
